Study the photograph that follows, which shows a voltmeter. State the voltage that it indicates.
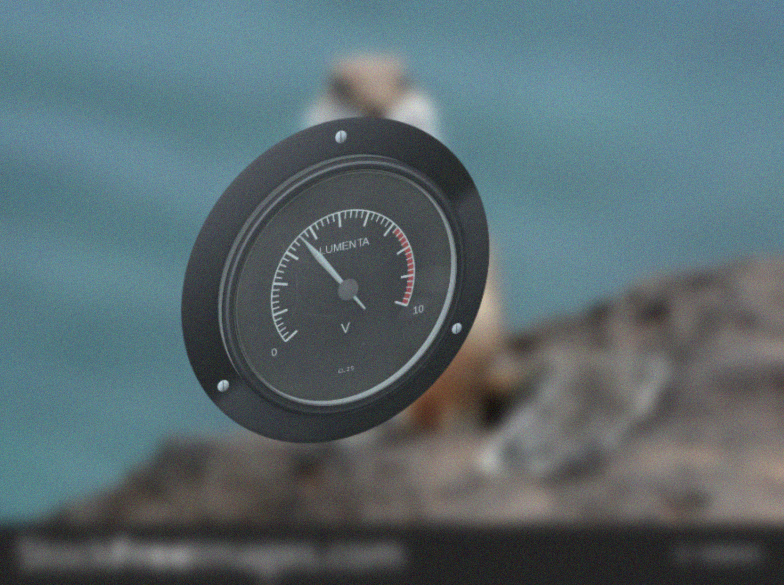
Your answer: 3.6 V
